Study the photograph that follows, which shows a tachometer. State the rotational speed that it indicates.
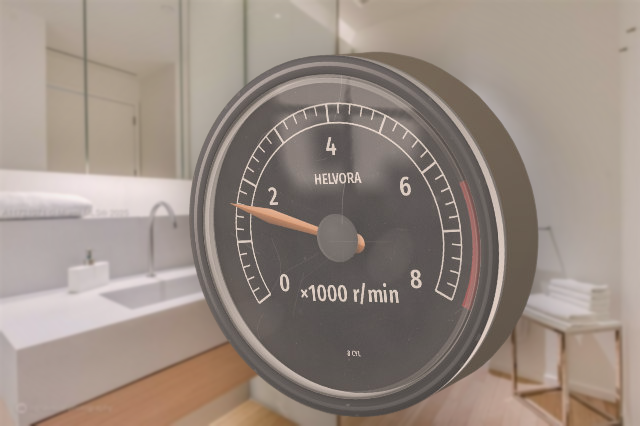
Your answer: 1600 rpm
